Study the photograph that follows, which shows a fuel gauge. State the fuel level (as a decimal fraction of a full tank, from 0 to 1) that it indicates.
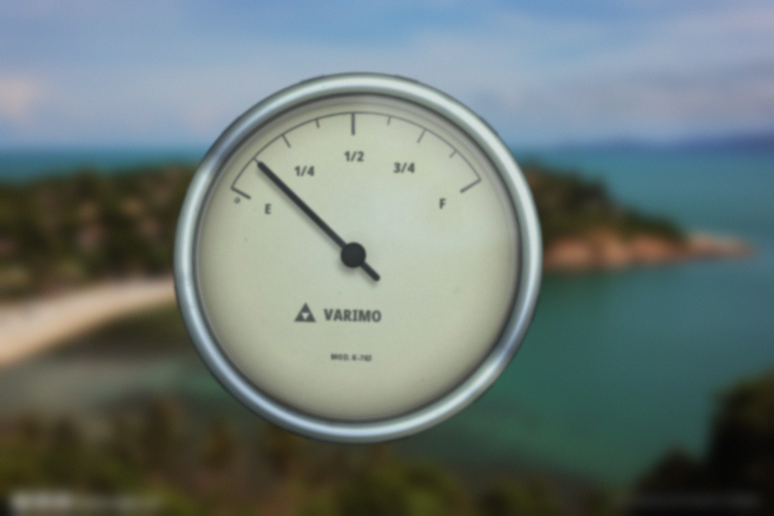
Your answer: 0.125
